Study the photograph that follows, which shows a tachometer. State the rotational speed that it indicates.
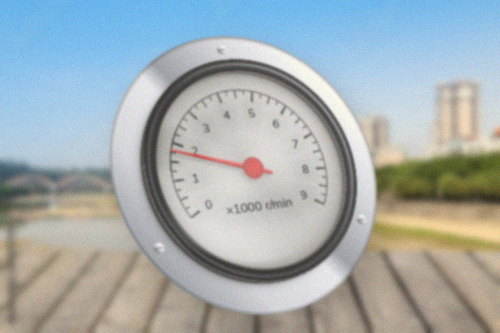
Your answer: 1750 rpm
